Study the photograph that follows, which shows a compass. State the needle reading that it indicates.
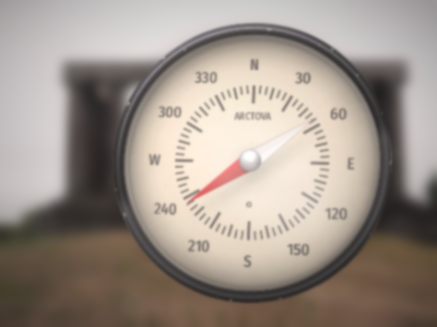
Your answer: 235 °
